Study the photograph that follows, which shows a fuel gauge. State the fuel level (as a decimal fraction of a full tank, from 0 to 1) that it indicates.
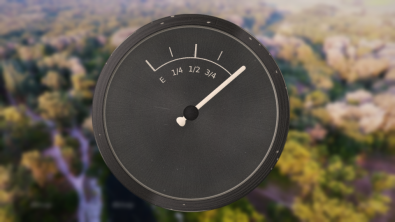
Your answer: 1
